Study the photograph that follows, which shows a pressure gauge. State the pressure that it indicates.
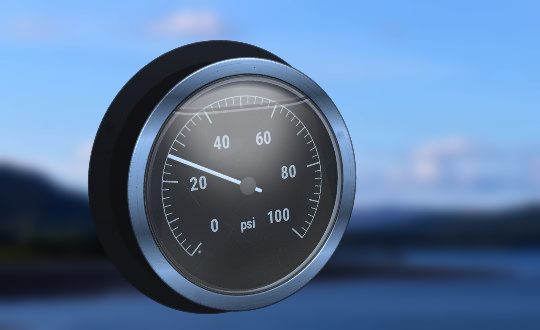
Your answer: 26 psi
